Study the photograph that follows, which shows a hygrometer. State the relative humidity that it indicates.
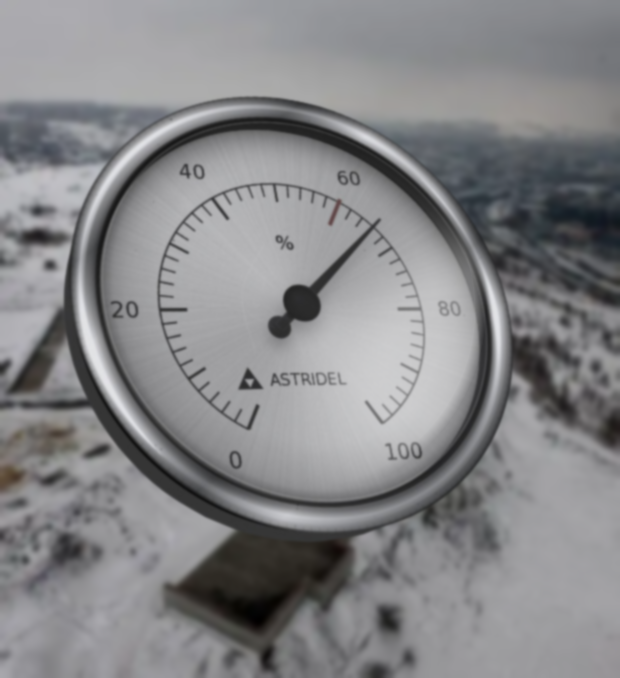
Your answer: 66 %
